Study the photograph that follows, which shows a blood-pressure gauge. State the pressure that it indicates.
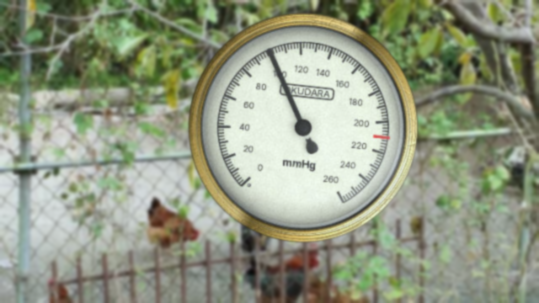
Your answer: 100 mmHg
